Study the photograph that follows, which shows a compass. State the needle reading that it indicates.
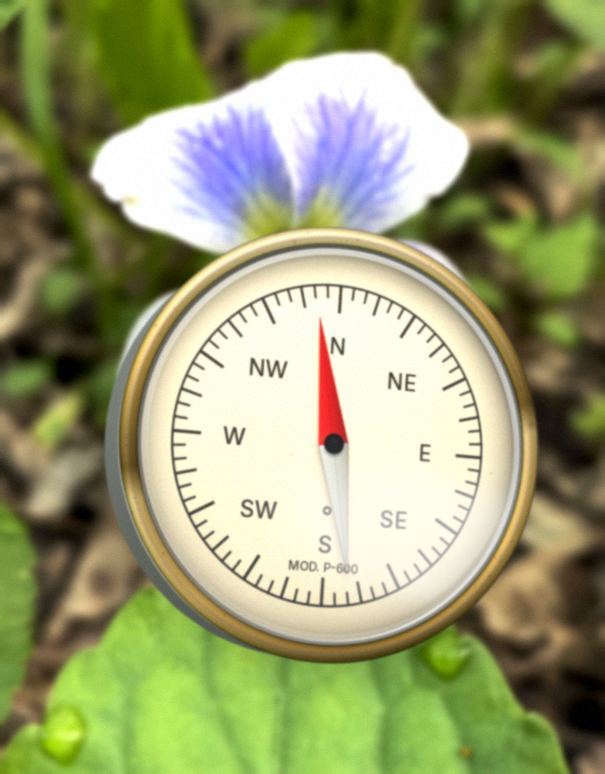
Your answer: 350 °
